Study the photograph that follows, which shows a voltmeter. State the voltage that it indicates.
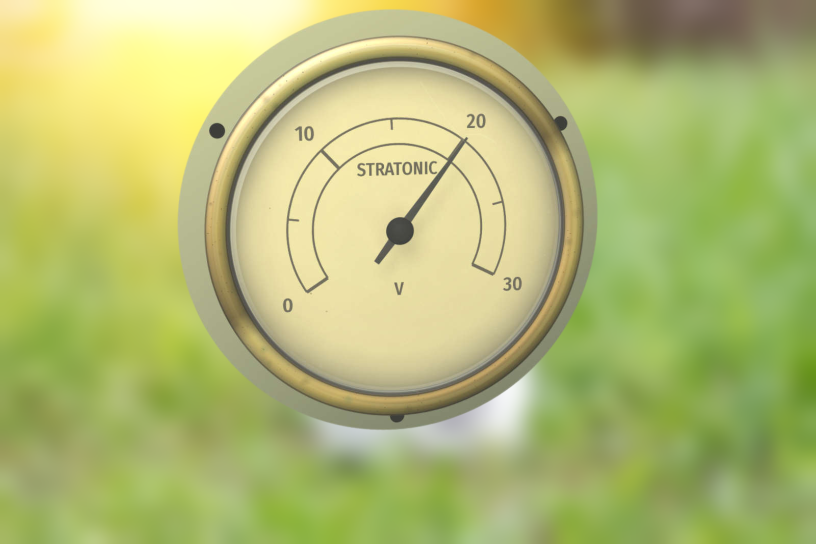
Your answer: 20 V
